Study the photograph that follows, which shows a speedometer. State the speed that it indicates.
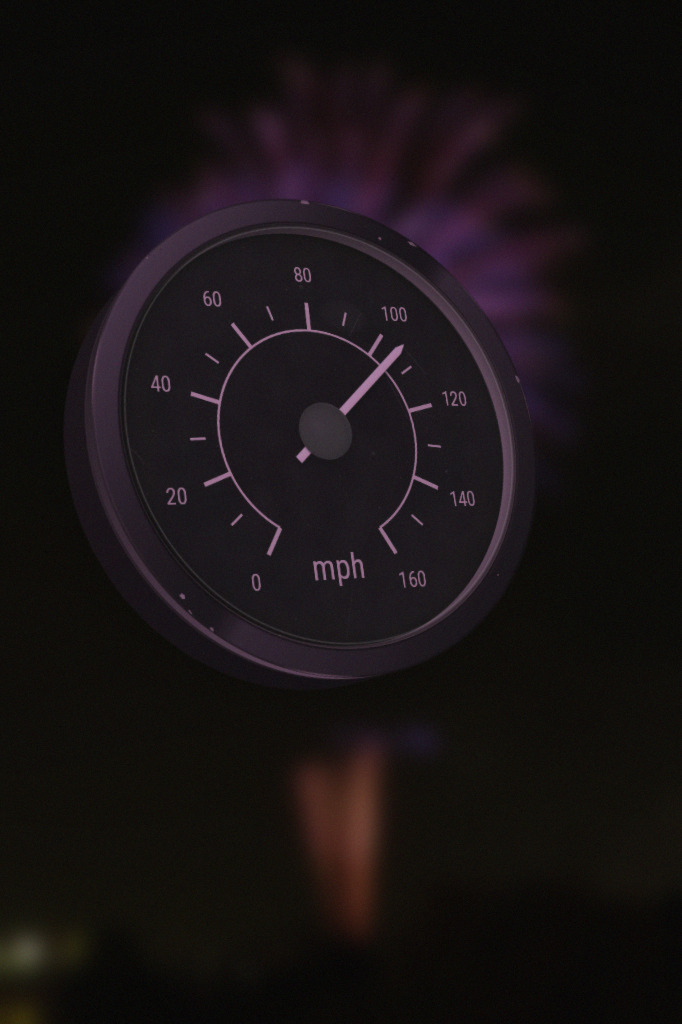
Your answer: 105 mph
